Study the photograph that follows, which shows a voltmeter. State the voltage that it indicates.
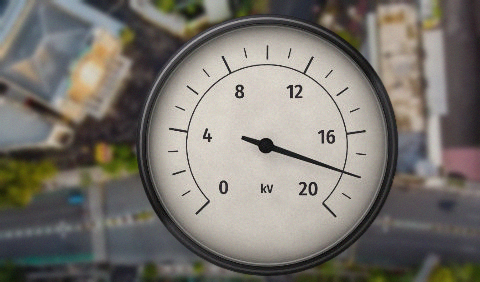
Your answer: 18 kV
